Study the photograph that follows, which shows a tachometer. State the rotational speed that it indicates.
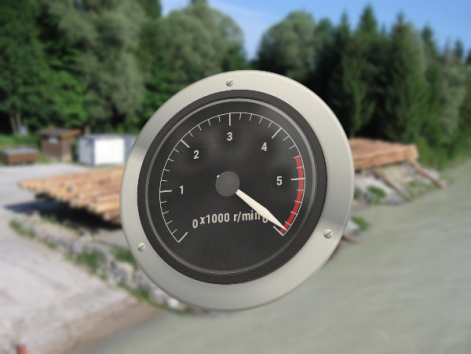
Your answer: 5900 rpm
